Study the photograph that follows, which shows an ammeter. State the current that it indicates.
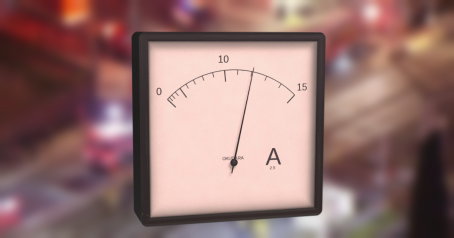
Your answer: 12 A
